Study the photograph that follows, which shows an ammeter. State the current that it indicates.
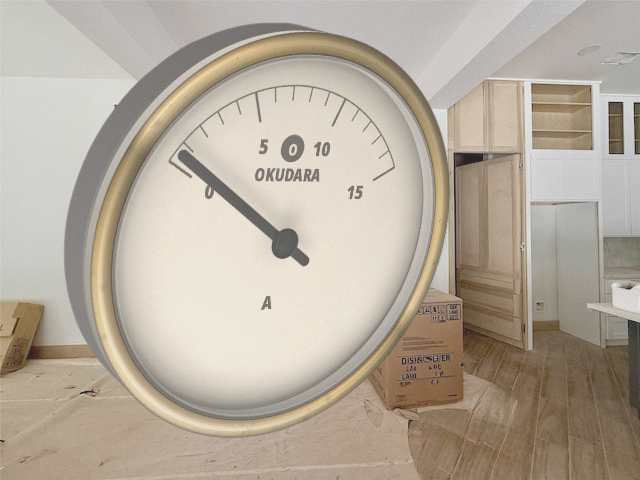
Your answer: 0.5 A
